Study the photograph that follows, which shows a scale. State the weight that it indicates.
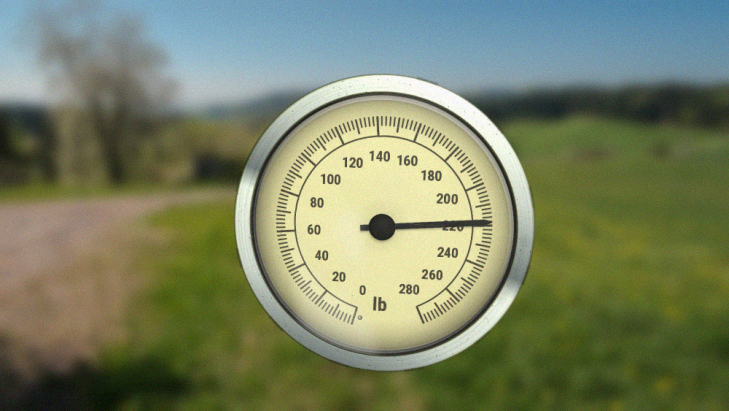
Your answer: 218 lb
